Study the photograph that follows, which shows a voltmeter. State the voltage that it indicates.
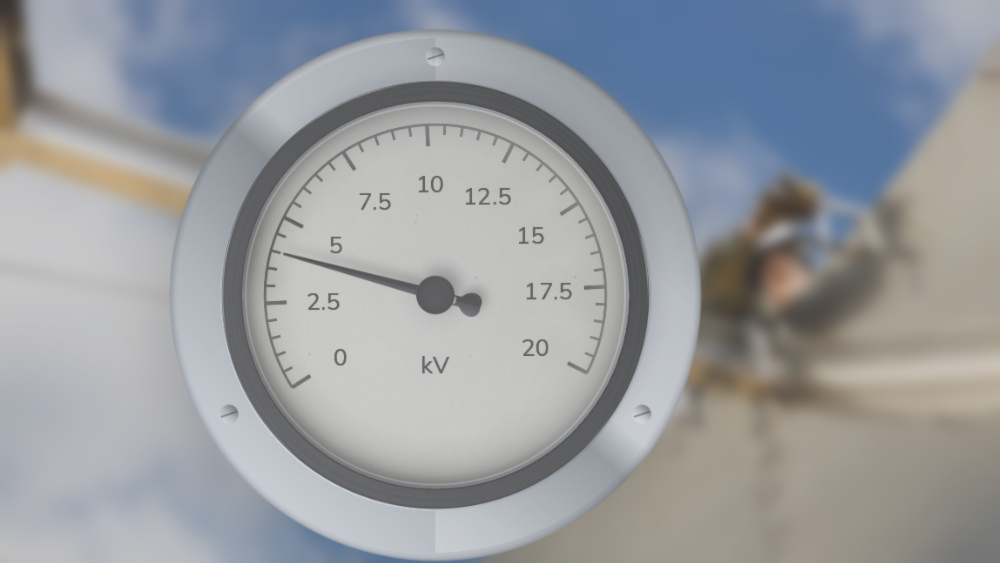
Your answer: 4 kV
